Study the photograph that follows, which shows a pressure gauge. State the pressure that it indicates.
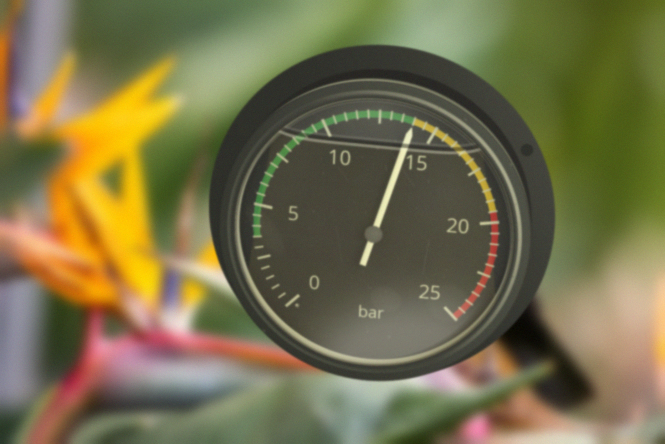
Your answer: 14 bar
